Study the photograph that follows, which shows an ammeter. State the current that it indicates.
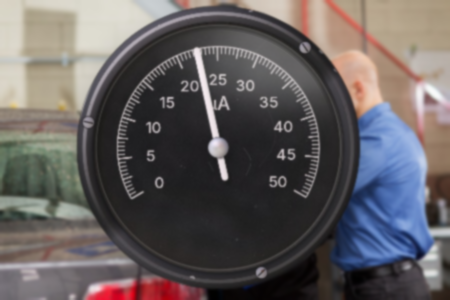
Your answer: 22.5 µA
